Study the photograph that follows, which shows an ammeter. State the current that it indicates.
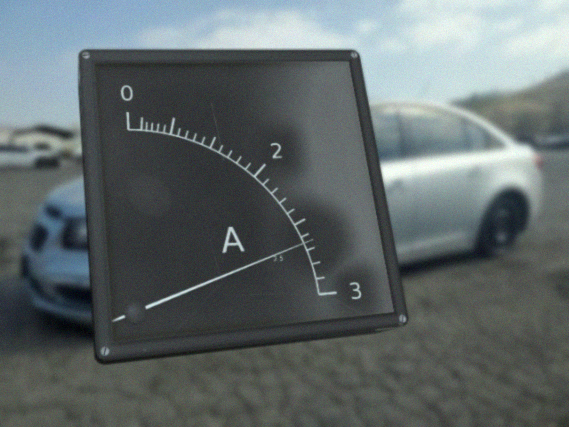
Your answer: 2.65 A
